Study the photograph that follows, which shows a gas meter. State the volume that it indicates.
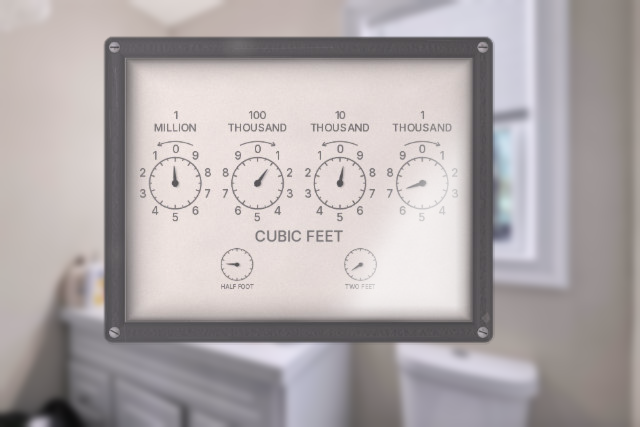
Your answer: 9700 ft³
